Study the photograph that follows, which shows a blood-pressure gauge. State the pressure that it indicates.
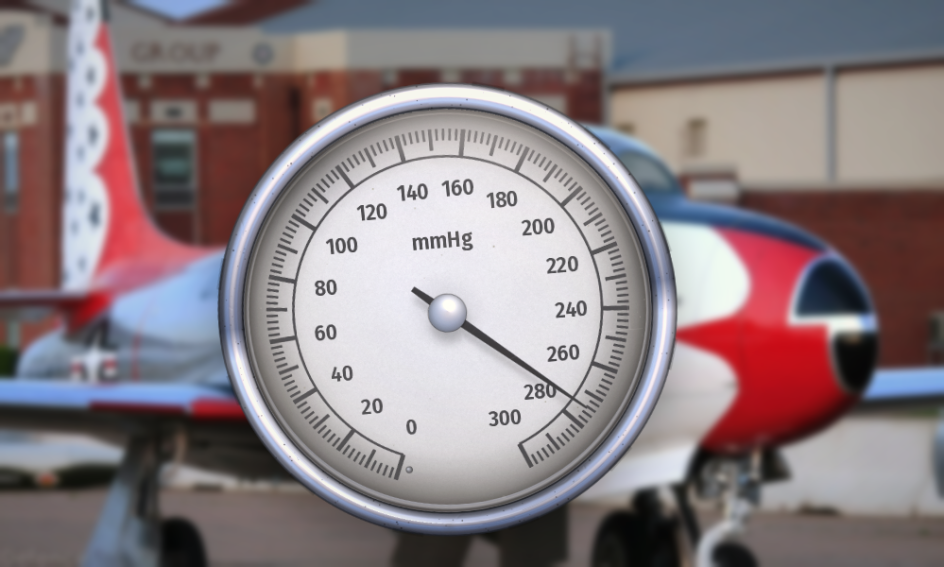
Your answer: 274 mmHg
